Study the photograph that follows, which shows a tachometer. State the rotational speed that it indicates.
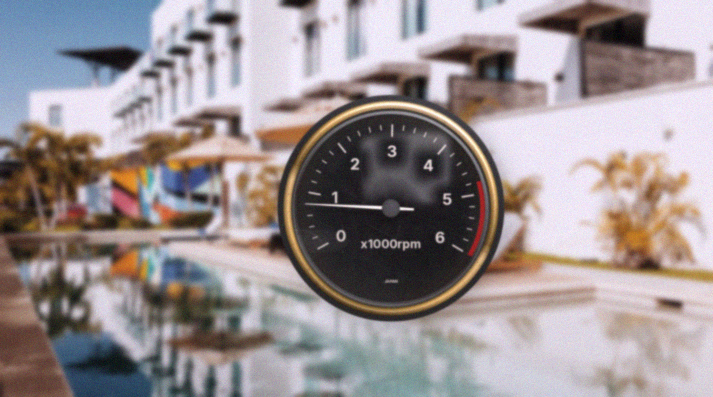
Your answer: 800 rpm
